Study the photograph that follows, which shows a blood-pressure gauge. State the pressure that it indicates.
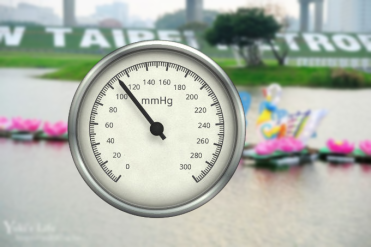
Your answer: 110 mmHg
